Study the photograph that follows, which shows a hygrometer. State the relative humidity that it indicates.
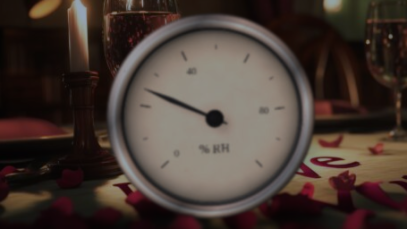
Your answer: 25 %
